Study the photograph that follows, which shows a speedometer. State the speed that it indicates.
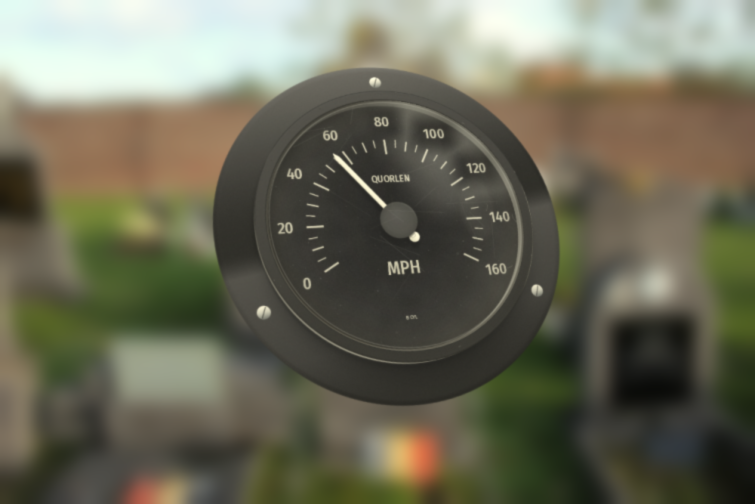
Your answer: 55 mph
